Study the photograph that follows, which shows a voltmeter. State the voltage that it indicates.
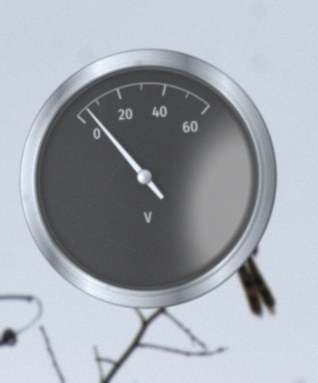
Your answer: 5 V
